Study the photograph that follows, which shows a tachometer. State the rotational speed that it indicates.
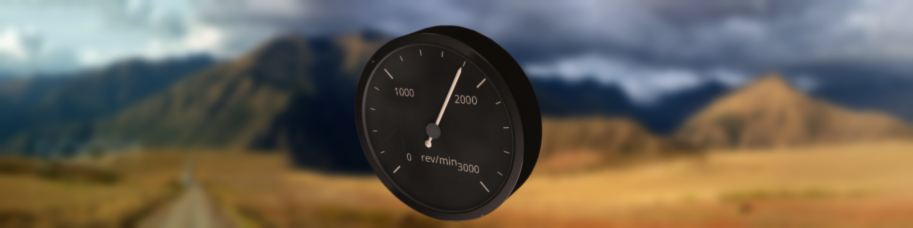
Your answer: 1800 rpm
